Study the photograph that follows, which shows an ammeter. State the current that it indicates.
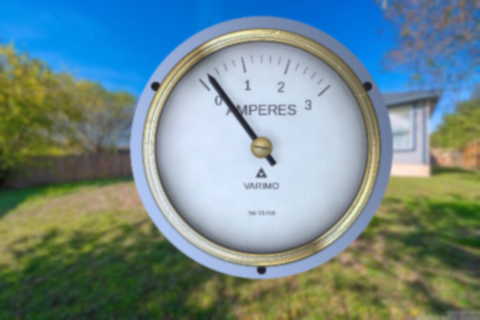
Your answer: 0.2 A
